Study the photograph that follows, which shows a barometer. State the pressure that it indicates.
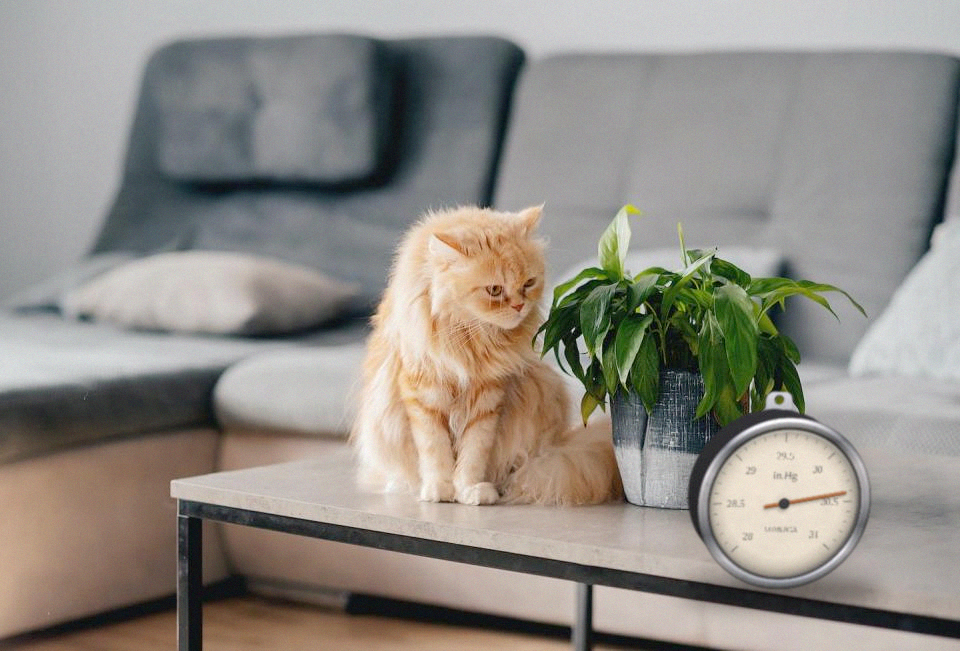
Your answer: 30.4 inHg
